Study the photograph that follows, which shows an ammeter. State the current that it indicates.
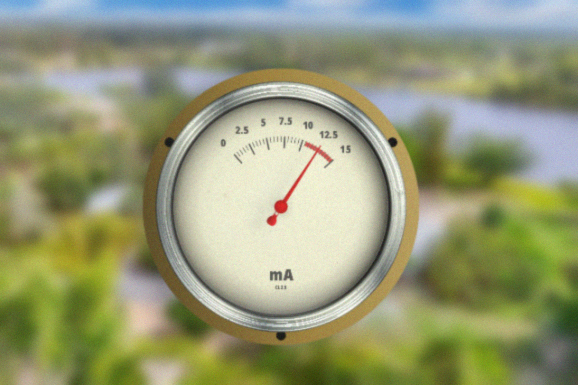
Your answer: 12.5 mA
